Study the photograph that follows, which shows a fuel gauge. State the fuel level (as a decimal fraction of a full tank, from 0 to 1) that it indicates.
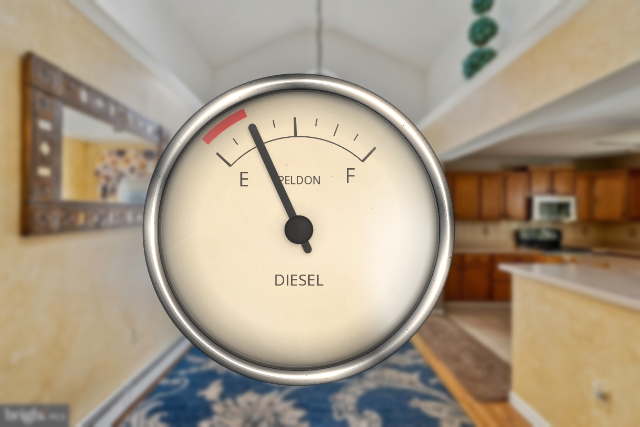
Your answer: 0.25
